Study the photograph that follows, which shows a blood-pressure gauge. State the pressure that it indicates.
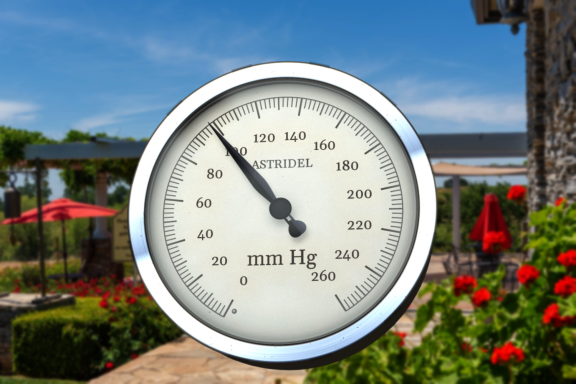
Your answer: 98 mmHg
